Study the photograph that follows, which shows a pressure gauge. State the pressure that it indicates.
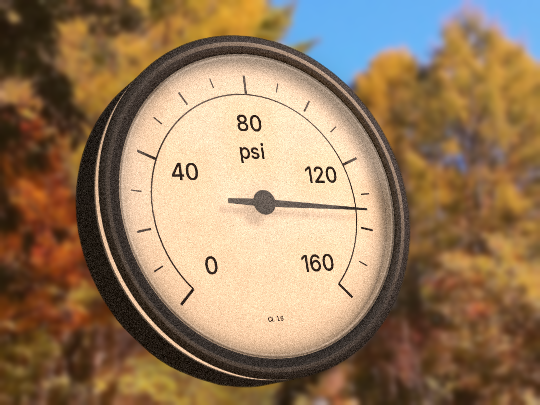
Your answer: 135 psi
